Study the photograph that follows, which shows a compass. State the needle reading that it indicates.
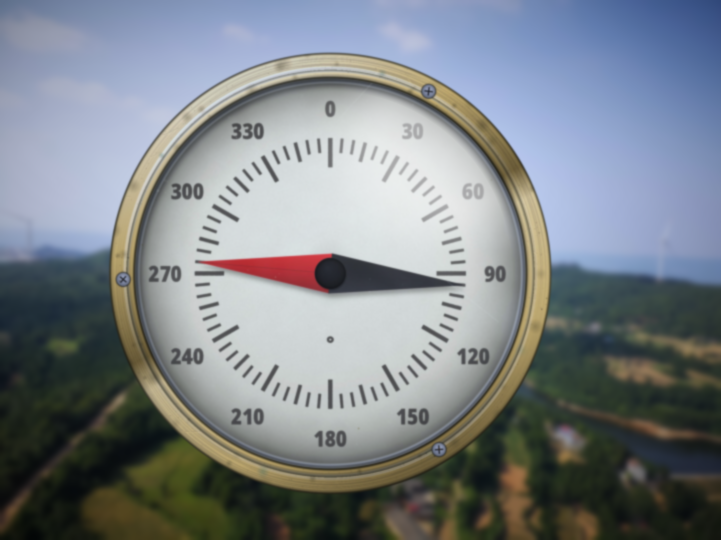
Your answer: 275 °
